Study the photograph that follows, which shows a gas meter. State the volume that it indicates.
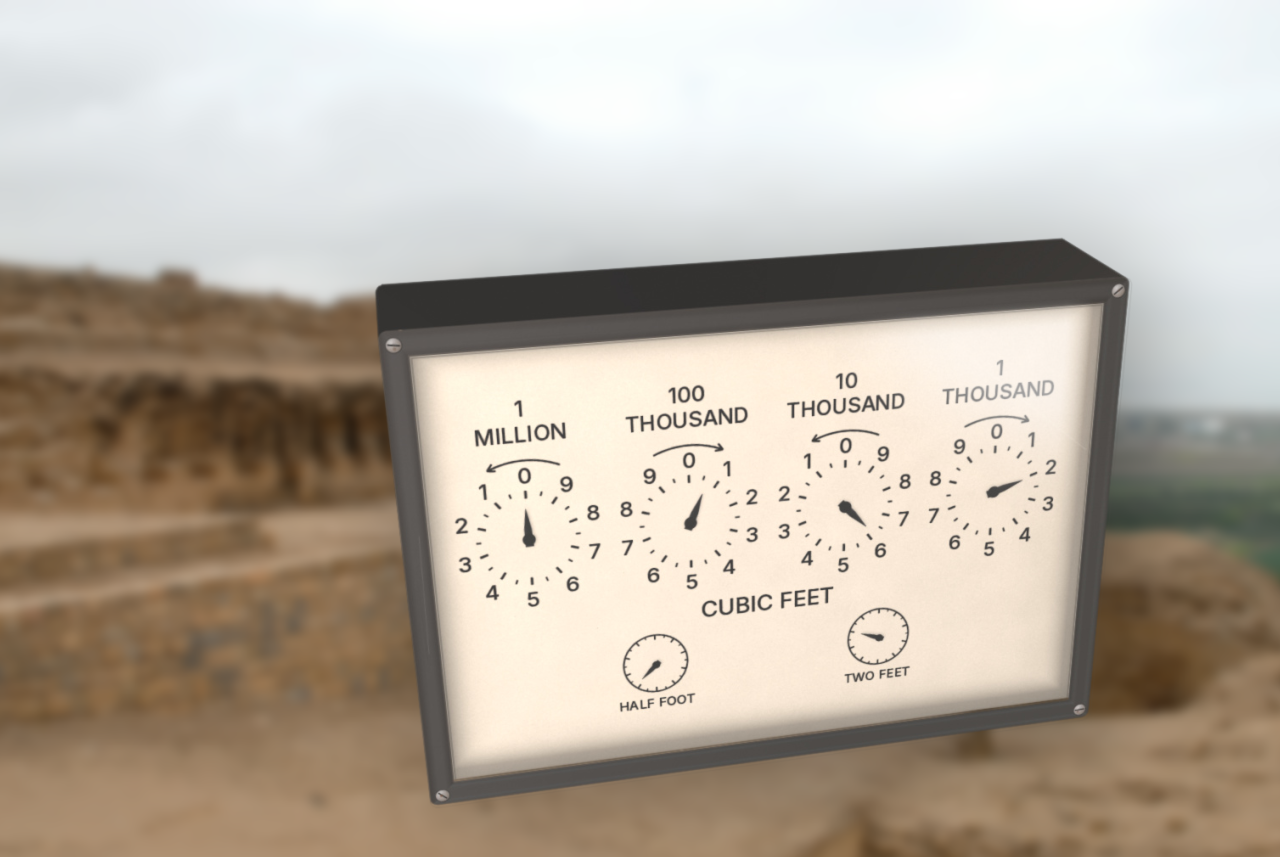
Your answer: 6200 ft³
